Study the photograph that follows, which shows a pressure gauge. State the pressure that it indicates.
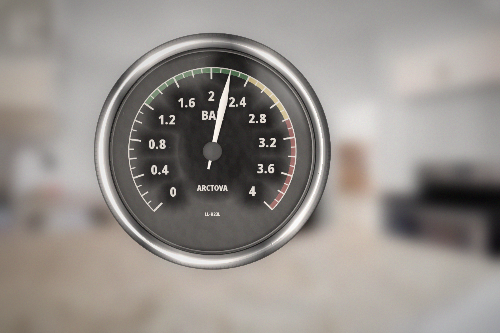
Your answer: 2.2 bar
